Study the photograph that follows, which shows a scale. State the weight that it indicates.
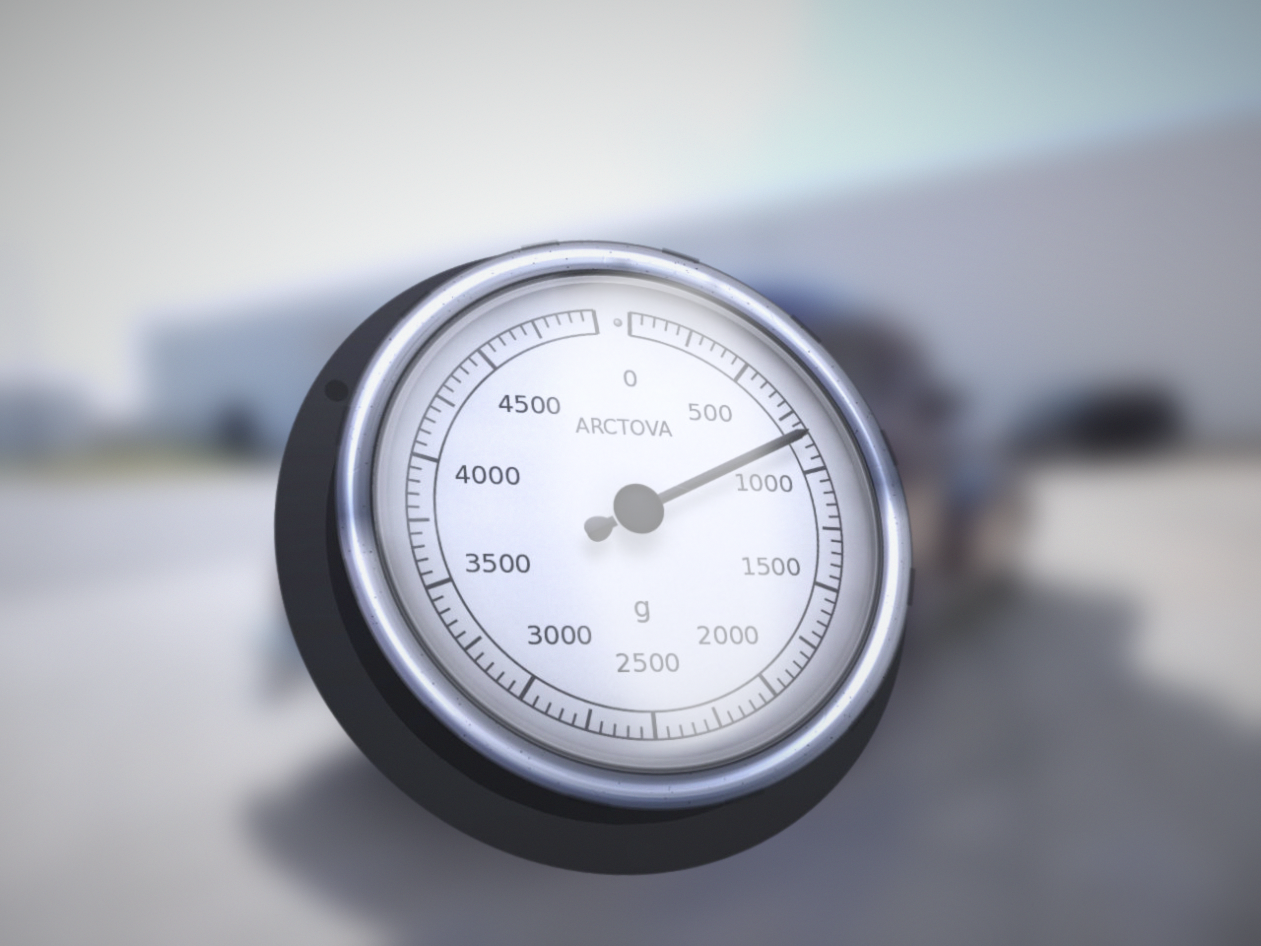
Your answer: 850 g
